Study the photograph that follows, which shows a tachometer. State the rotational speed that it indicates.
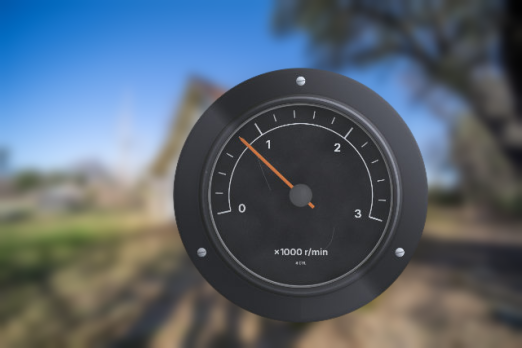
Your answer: 800 rpm
